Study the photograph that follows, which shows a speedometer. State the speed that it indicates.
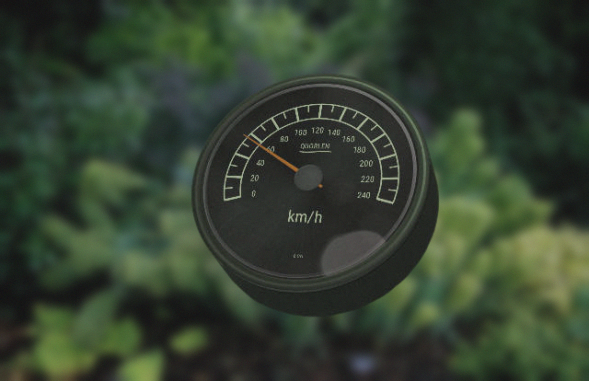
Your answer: 55 km/h
